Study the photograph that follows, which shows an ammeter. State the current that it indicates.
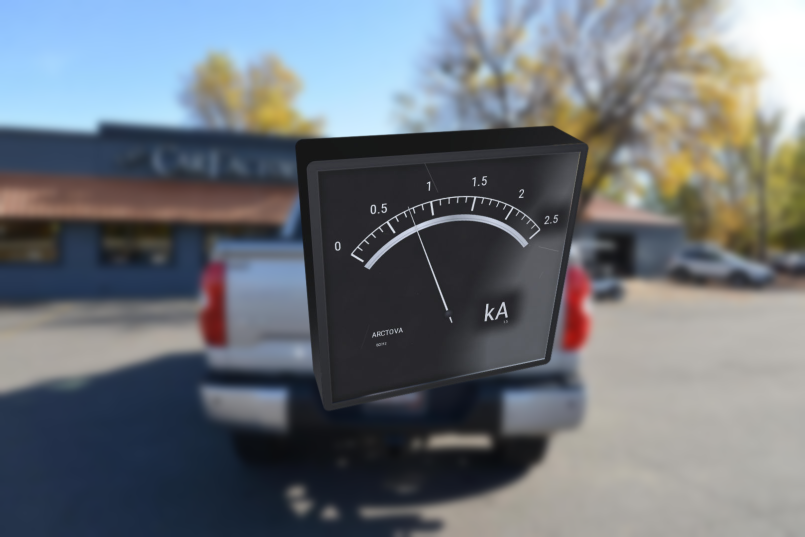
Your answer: 0.75 kA
